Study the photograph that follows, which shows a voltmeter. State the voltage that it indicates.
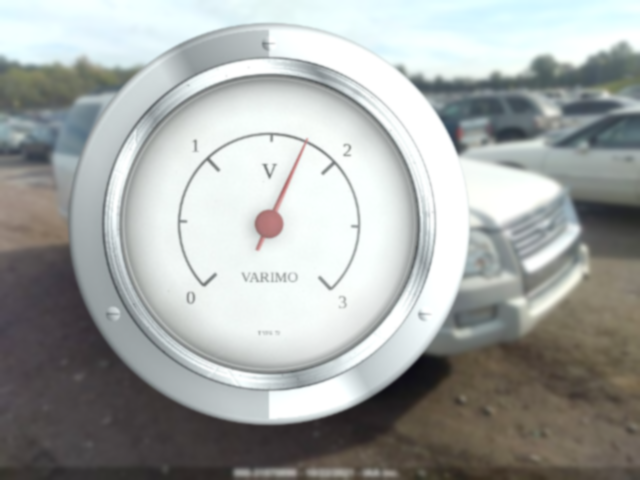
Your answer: 1.75 V
